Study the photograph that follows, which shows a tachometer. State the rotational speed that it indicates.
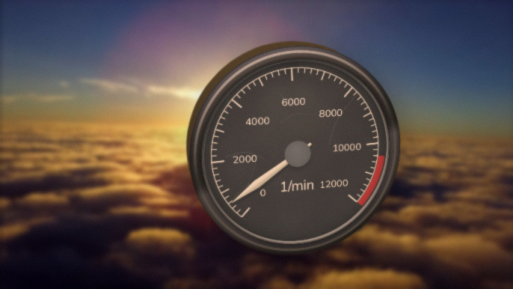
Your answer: 600 rpm
